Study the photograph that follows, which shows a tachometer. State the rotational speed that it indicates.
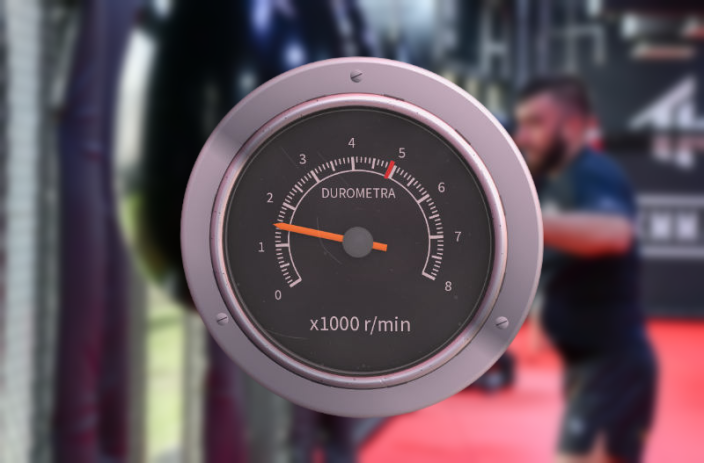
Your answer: 1500 rpm
